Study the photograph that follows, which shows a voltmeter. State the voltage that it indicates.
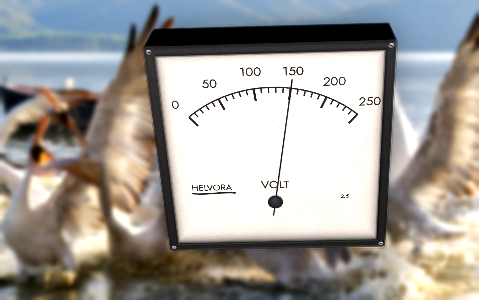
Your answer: 150 V
